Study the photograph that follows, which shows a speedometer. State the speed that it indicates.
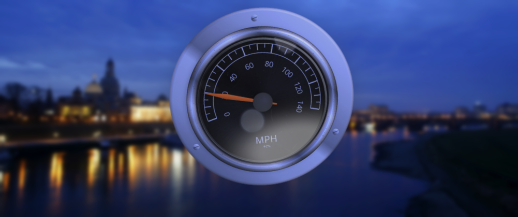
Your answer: 20 mph
